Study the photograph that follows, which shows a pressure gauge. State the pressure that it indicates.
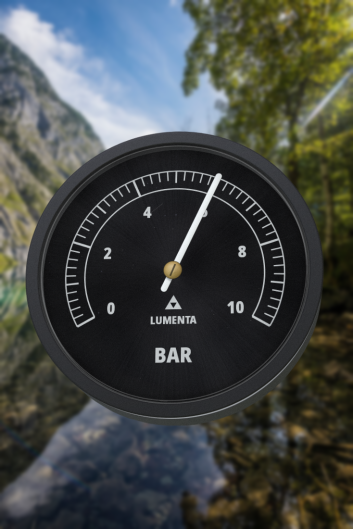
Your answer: 6 bar
